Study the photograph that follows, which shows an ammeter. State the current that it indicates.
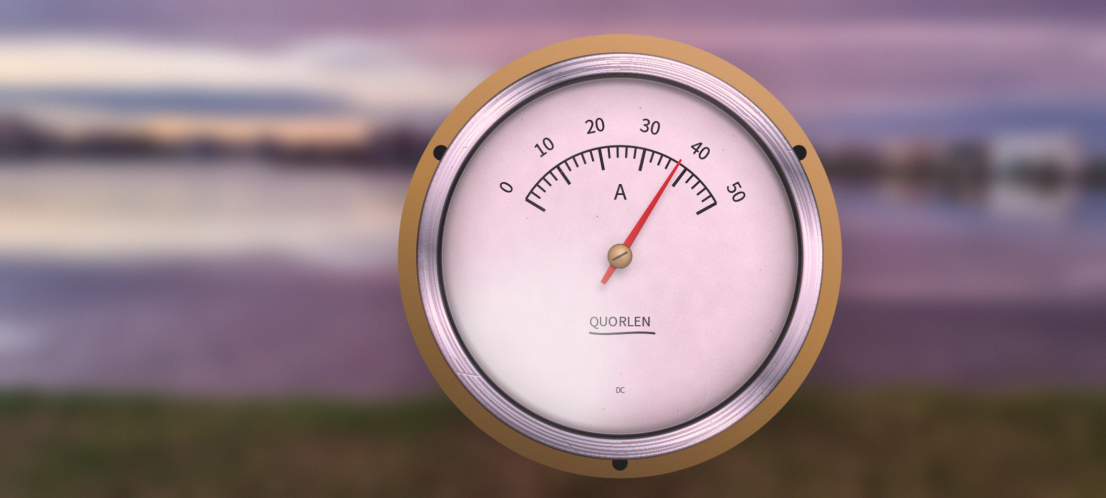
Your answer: 38 A
